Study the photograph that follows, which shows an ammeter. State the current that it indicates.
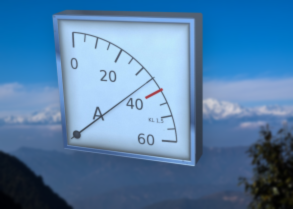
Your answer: 35 A
